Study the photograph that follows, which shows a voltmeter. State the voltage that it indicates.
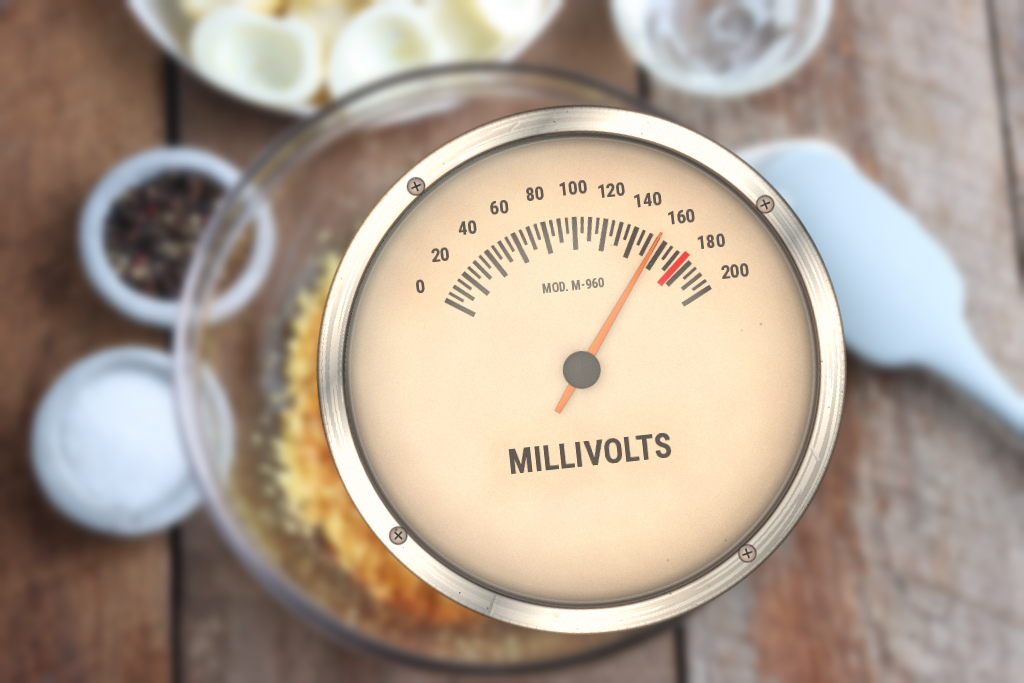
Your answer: 155 mV
